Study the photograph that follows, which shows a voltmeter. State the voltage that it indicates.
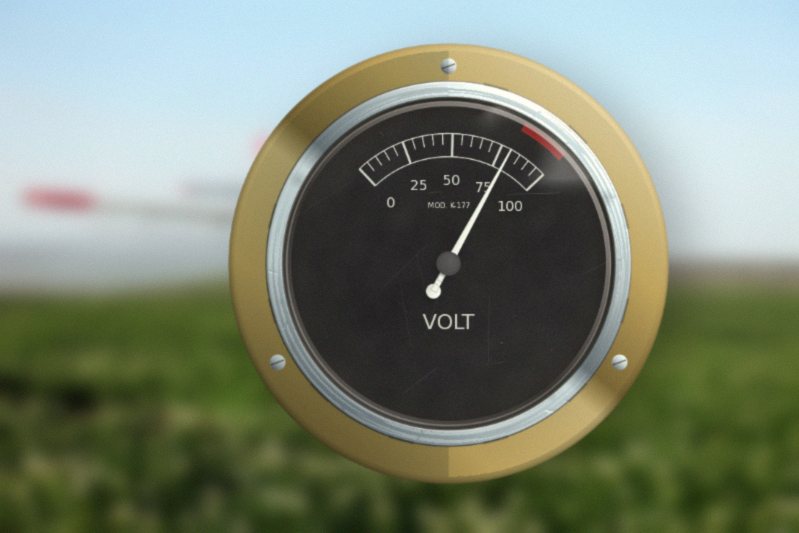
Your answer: 80 V
